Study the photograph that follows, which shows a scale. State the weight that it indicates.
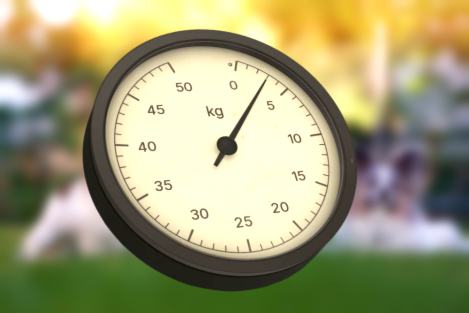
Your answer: 3 kg
